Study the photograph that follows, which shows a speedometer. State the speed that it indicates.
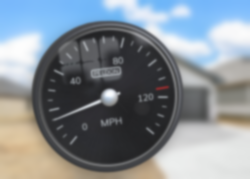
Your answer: 15 mph
